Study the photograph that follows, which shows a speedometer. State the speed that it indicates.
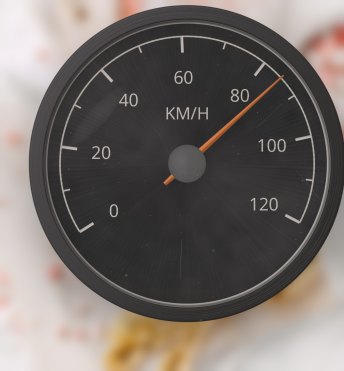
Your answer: 85 km/h
